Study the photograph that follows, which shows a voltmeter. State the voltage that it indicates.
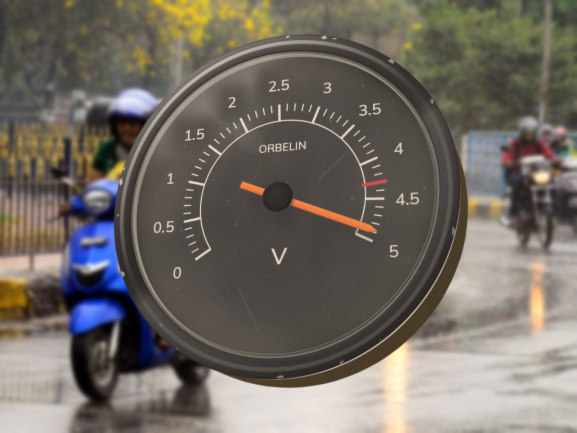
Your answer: 4.9 V
